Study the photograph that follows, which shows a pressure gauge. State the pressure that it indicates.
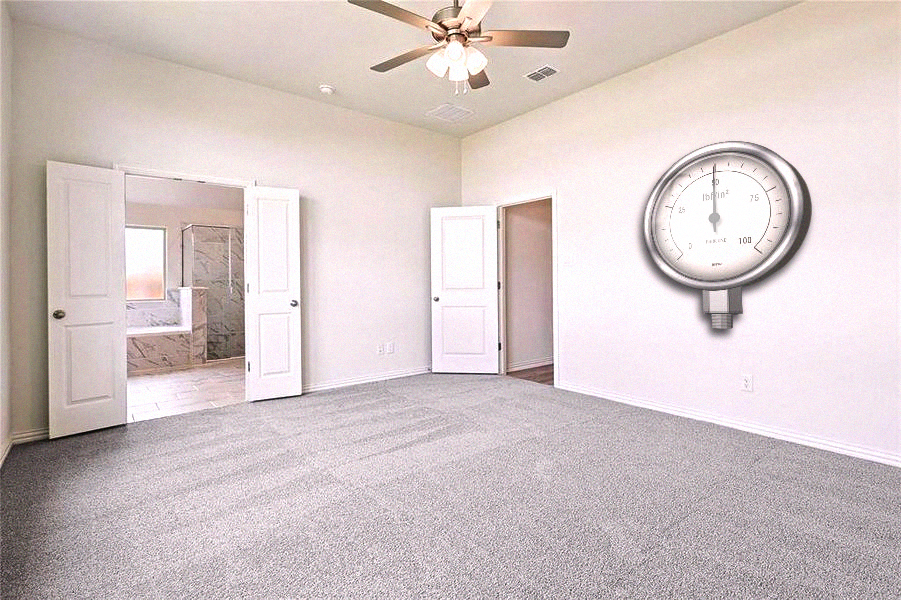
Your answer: 50 psi
